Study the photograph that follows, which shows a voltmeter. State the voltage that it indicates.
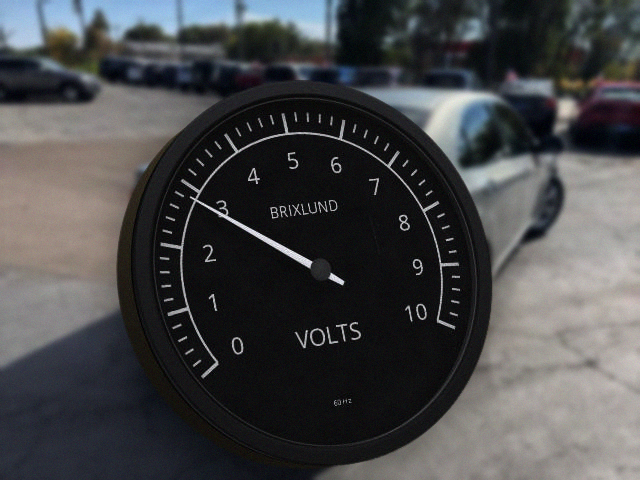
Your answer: 2.8 V
